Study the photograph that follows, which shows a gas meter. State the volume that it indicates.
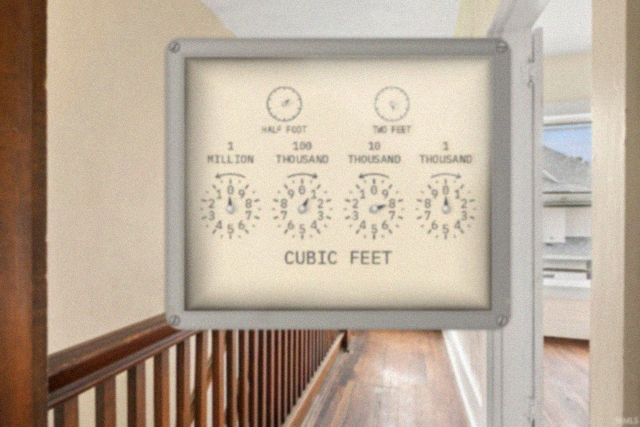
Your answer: 8000 ft³
